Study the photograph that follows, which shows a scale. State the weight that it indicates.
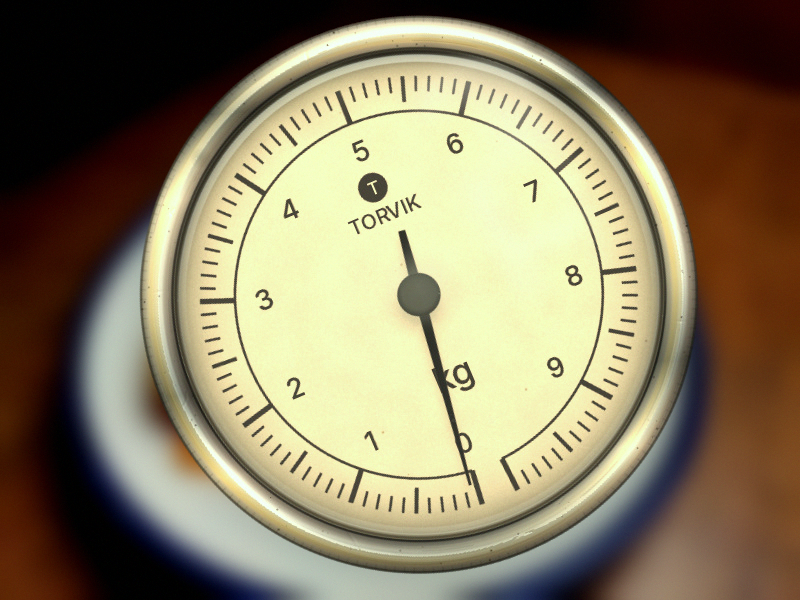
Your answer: 0.05 kg
